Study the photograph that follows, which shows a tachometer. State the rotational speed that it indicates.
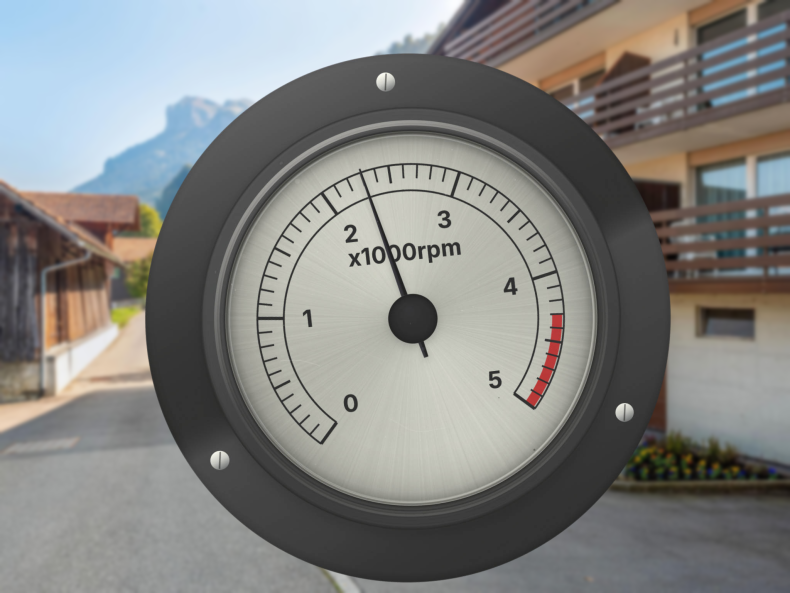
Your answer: 2300 rpm
